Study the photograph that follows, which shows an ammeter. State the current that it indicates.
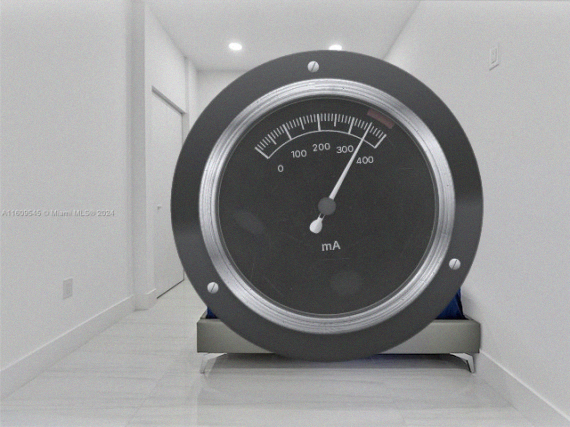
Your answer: 350 mA
